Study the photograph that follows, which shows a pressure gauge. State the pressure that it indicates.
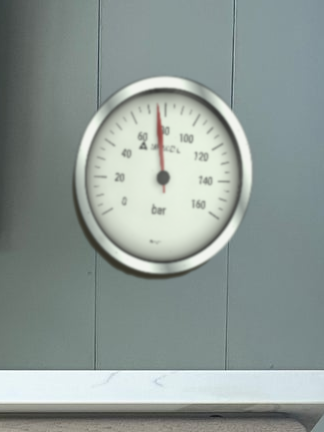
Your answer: 75 bar
